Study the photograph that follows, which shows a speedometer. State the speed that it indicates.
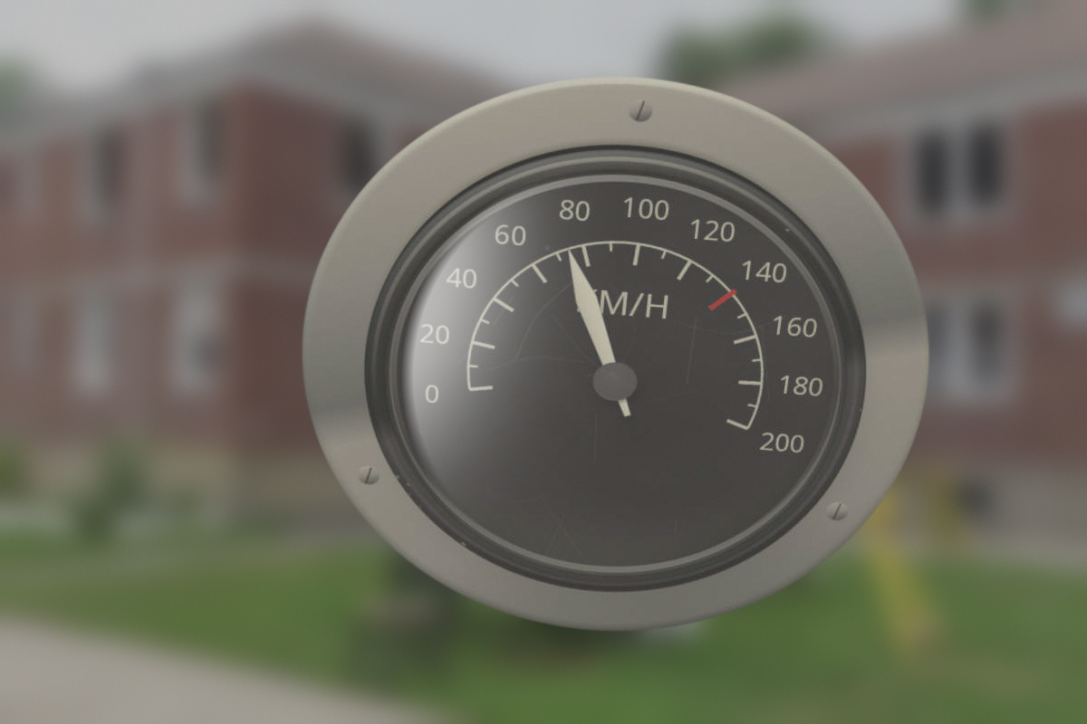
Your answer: 75 km/h
